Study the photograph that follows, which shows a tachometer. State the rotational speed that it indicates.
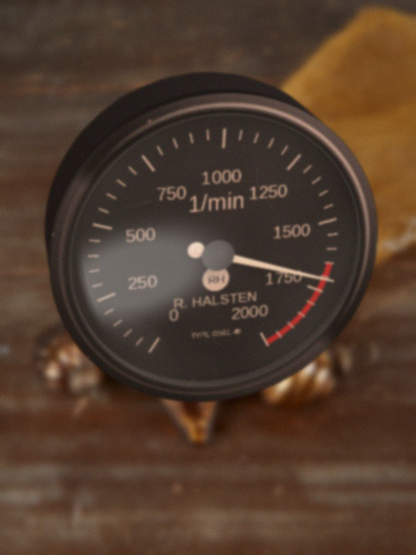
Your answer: 1700 rpm
